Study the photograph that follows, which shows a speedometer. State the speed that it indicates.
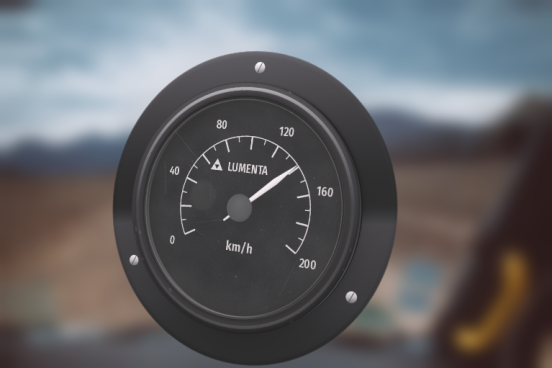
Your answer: 140 km/h
